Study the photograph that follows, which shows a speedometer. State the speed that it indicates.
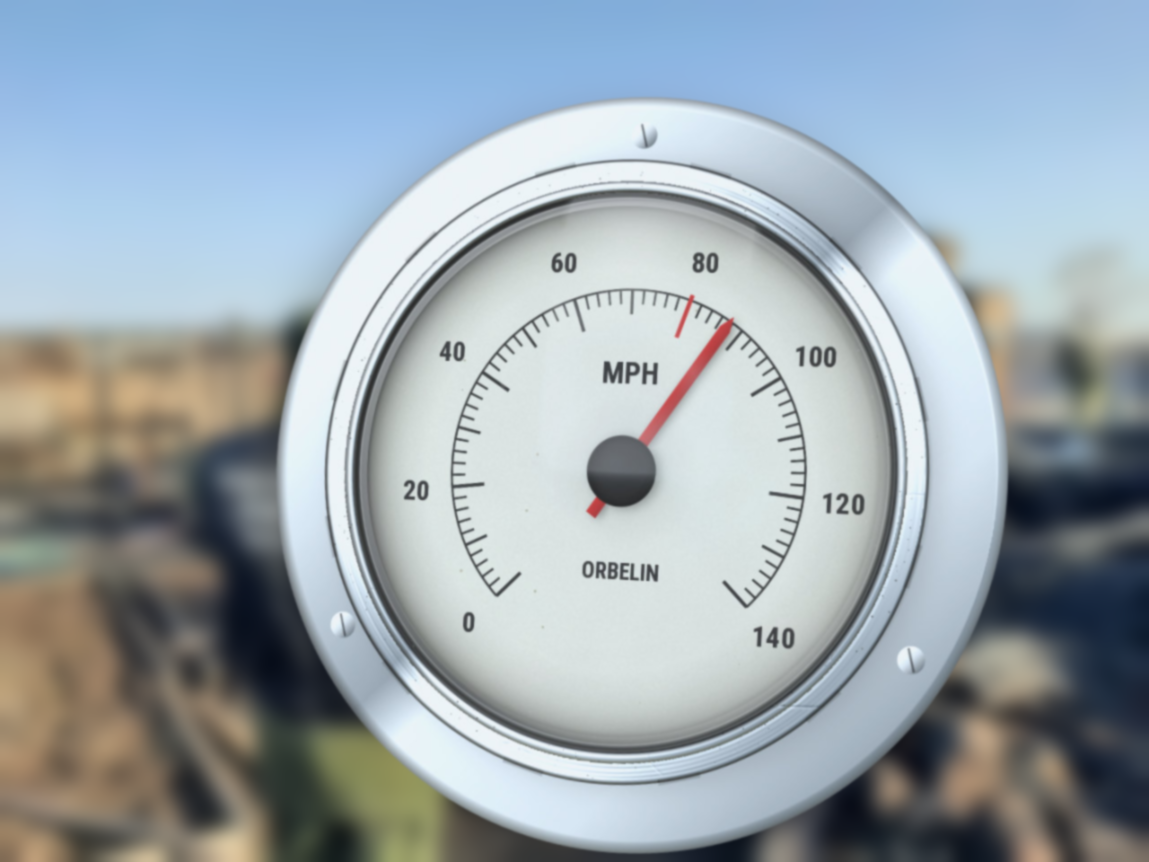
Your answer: 88 mph
